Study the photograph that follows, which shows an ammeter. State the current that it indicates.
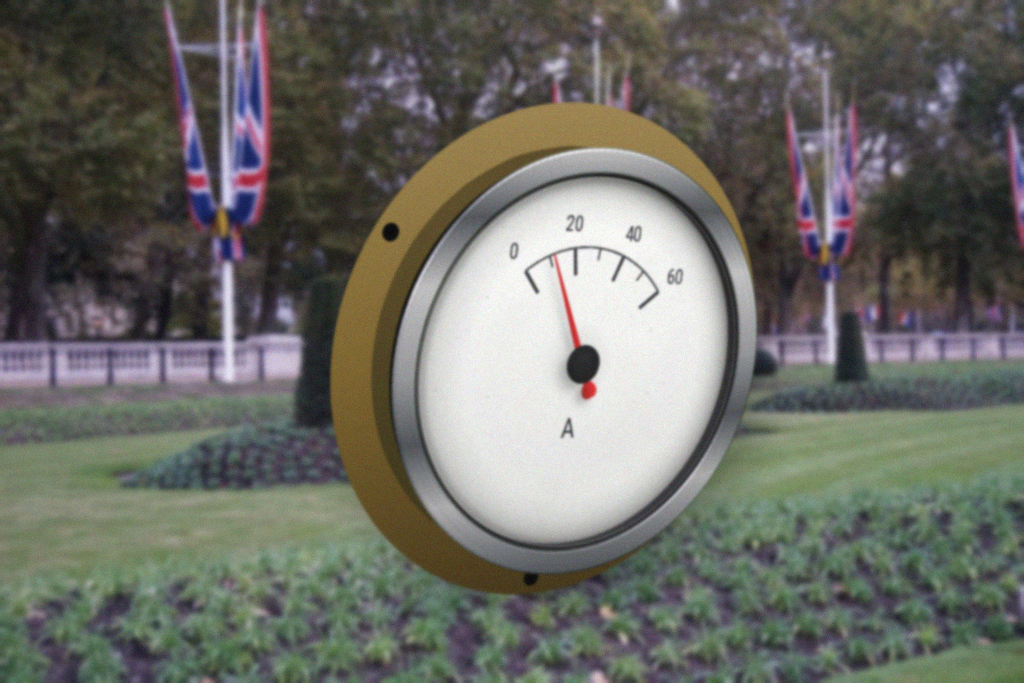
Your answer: 10 A
